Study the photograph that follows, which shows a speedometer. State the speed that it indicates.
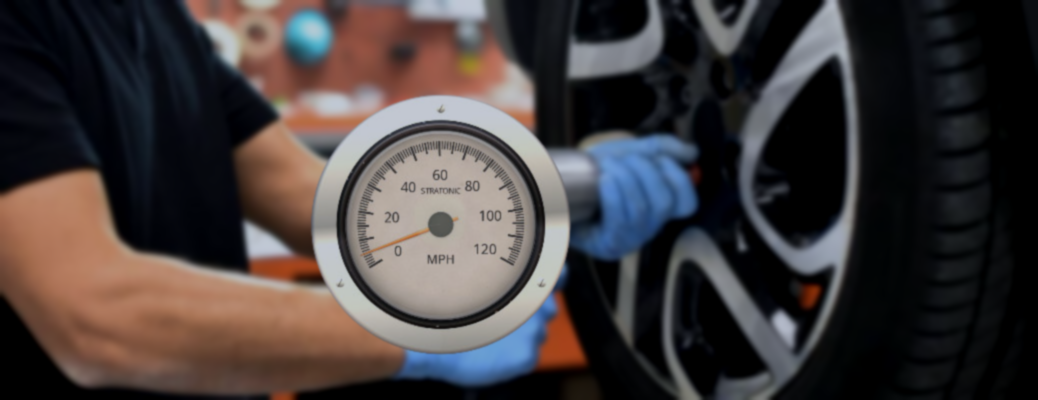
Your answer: 5 mph
